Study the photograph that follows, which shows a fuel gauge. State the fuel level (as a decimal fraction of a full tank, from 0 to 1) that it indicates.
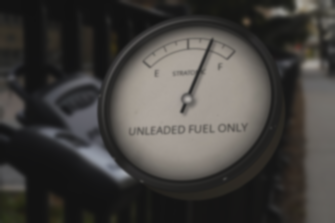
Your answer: 0.75
